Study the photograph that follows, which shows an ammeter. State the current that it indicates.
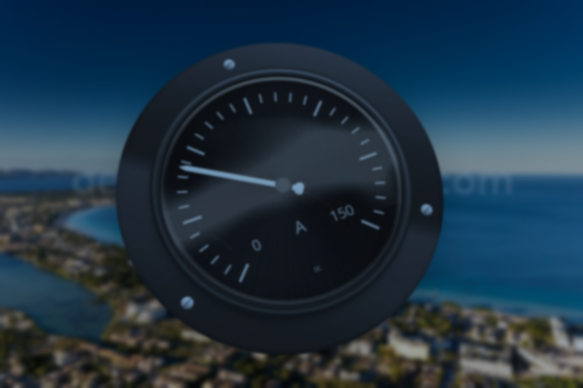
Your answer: 42.5 A
